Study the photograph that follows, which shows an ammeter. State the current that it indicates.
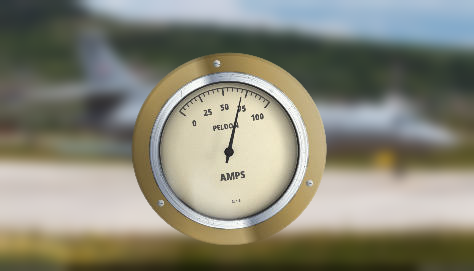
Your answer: 70 A
